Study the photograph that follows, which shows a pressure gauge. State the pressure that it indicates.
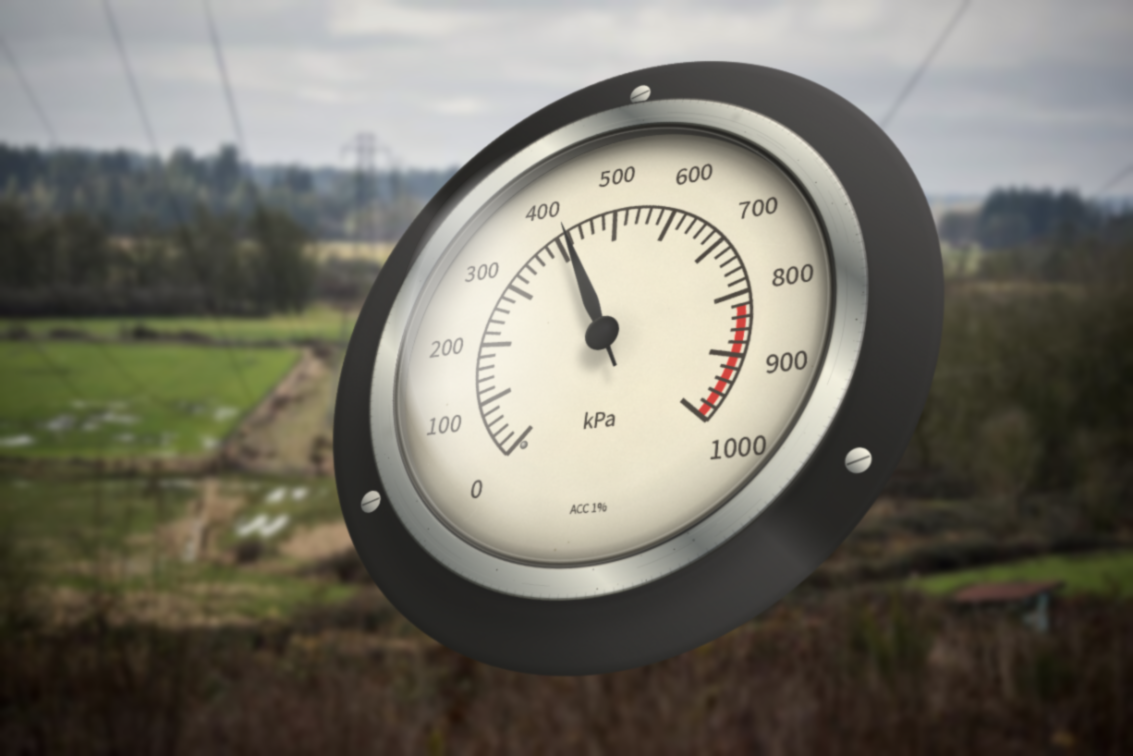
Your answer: 420 kPa
